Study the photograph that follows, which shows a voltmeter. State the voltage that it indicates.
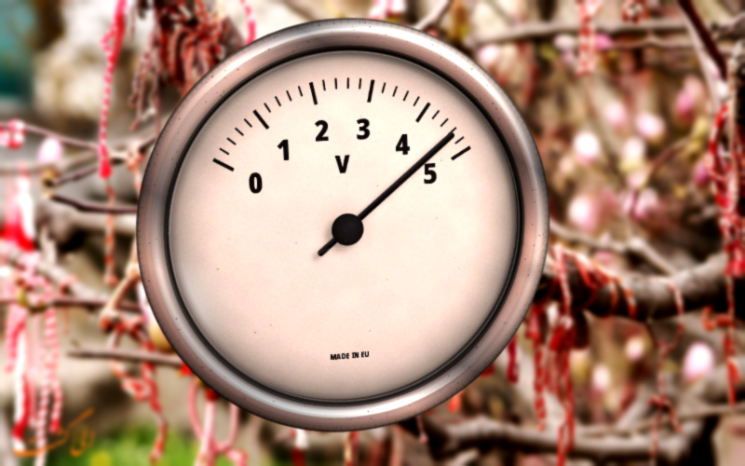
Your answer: 4.6 V
